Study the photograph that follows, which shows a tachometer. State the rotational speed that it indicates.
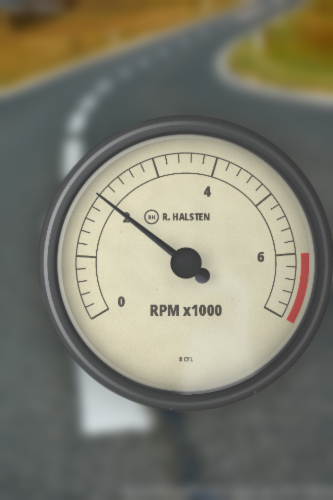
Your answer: 2000 rpm
